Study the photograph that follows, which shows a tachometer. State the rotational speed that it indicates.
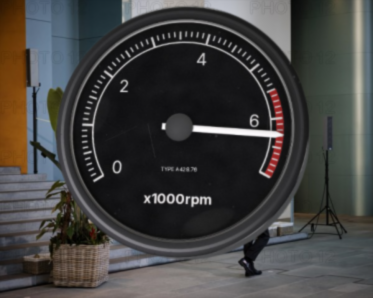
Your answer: 6300 rpm
